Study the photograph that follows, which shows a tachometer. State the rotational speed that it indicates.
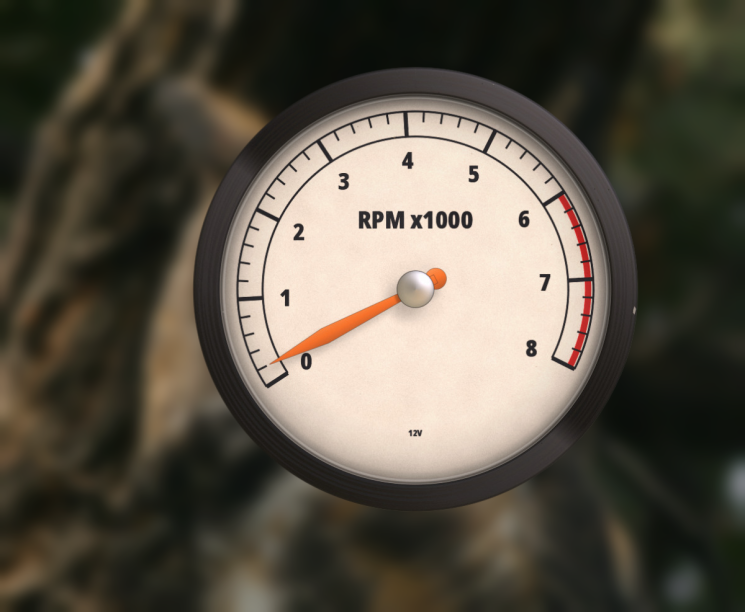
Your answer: 200 rpm
